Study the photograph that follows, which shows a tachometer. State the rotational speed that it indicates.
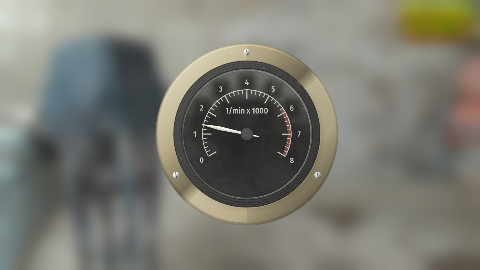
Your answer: 1400 rpm
